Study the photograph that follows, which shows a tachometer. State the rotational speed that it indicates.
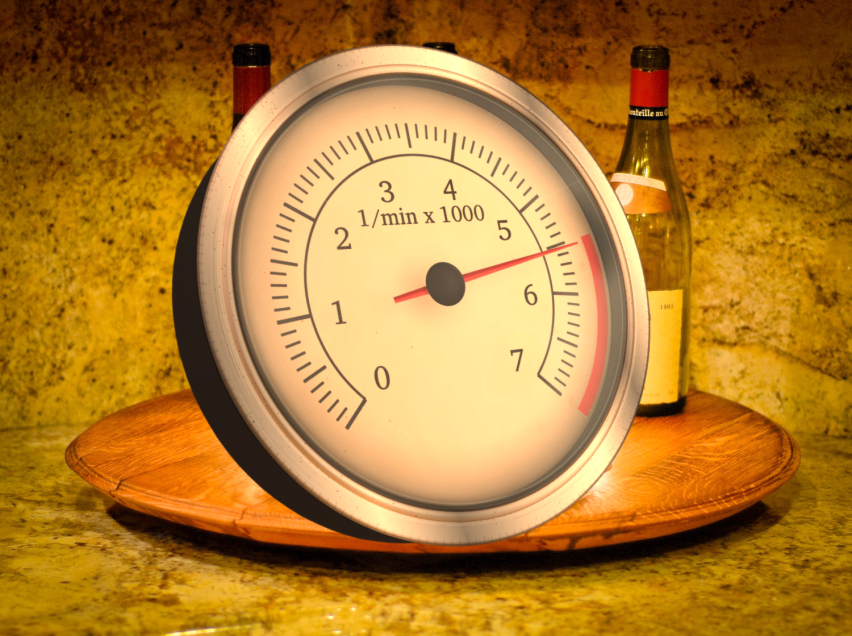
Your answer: 5550 rpm
